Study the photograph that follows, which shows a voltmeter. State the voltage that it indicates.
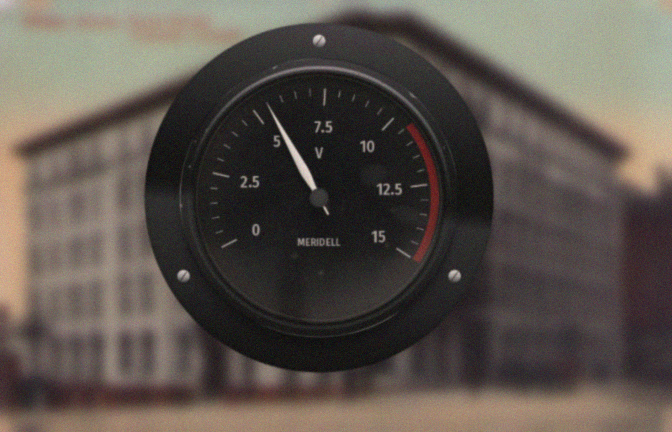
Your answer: 5.5 V
